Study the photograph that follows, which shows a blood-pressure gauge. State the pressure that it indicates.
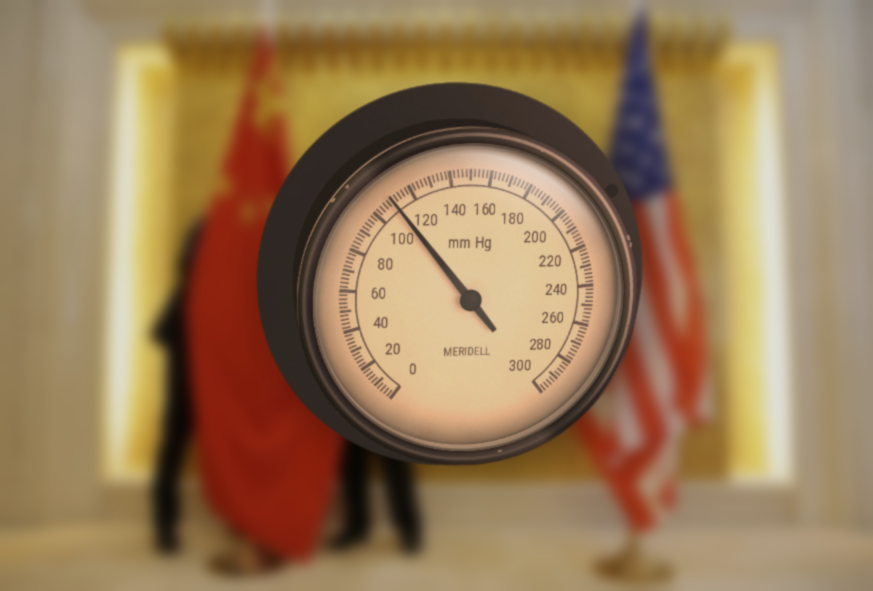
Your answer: 110 mmHg
